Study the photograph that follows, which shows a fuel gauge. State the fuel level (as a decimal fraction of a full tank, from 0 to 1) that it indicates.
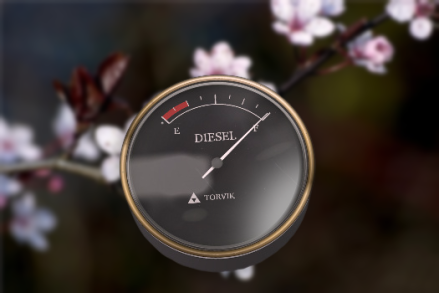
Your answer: 1
